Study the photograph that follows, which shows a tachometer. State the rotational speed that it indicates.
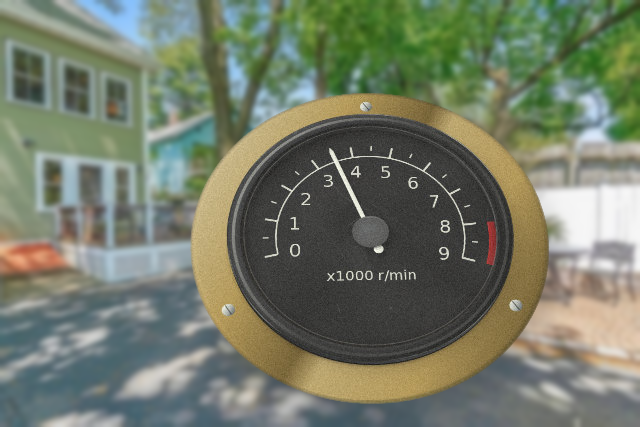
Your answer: 3500 rpm
